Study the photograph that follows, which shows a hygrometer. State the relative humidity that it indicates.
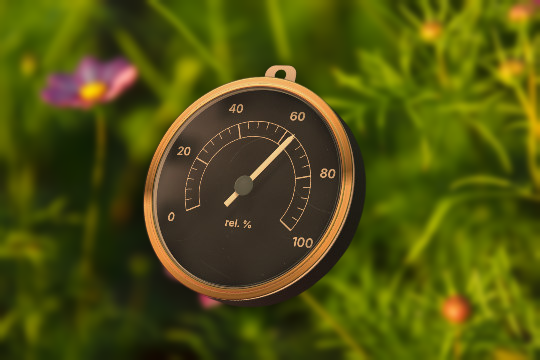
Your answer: 64 %
